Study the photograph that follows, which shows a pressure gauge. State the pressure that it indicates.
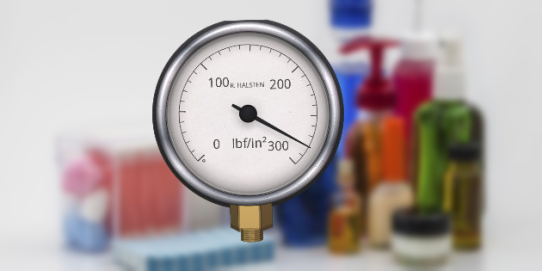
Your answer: 280 psi
